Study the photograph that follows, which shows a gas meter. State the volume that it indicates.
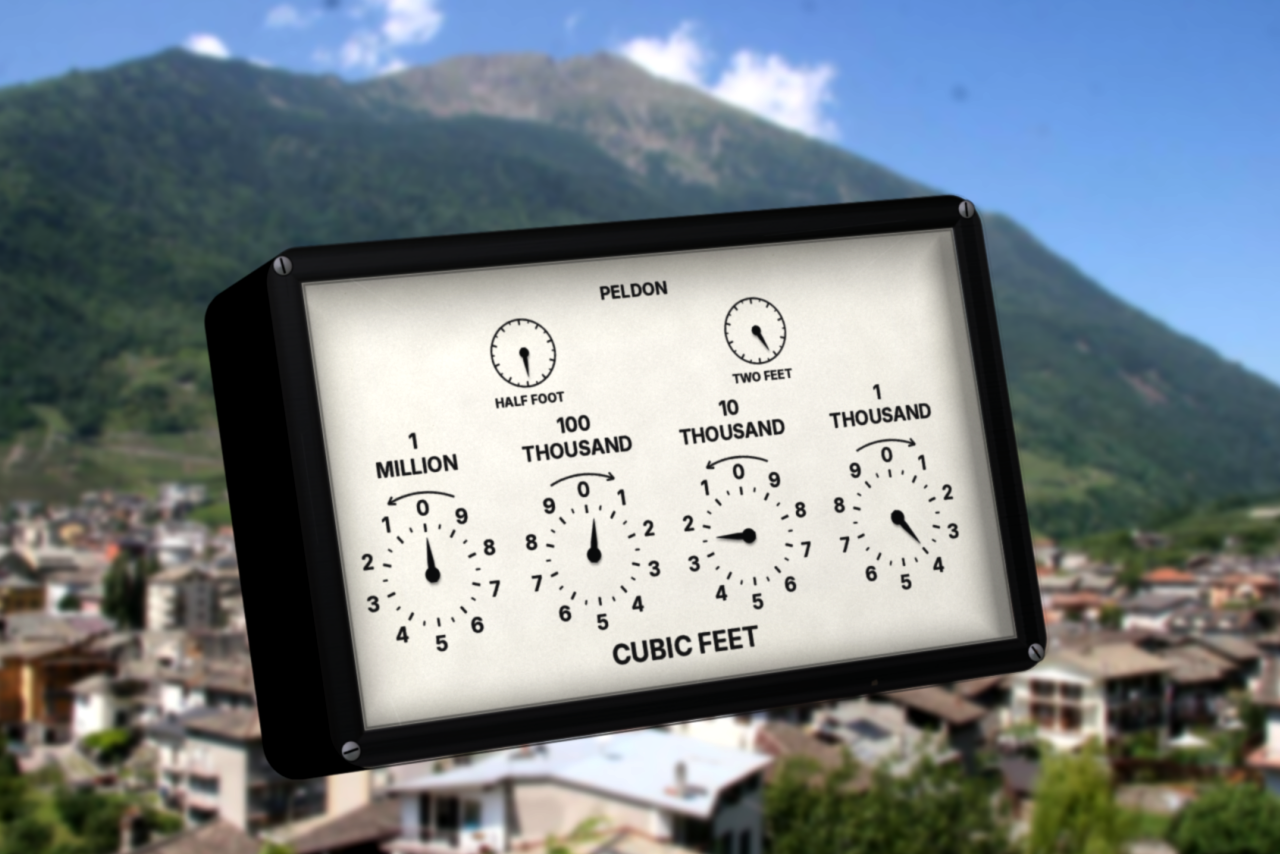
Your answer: 2400 ft³
